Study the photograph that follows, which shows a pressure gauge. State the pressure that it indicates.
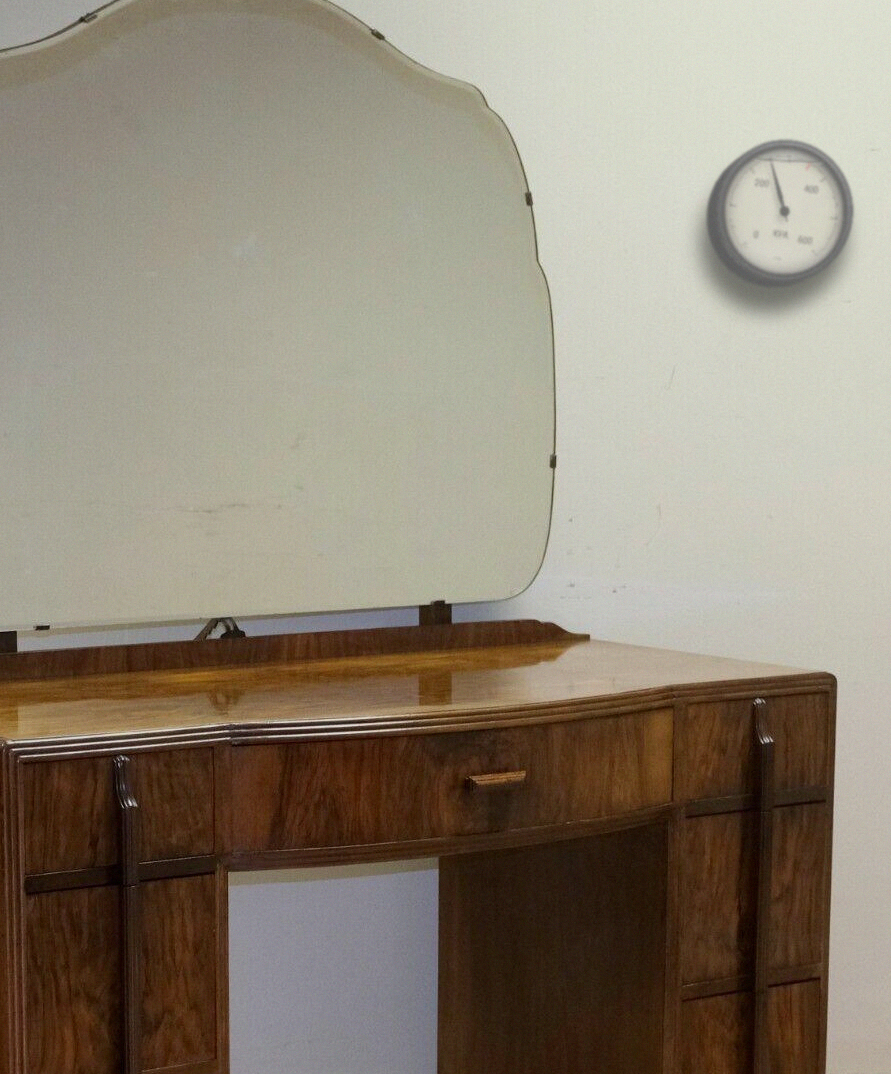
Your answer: 250 kPa
